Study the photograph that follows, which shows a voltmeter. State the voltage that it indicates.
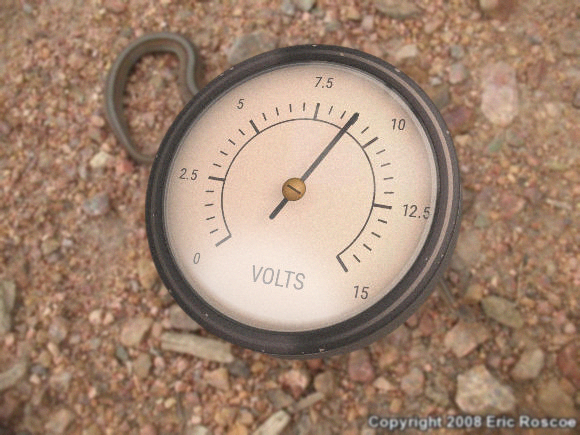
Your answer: 9 V
